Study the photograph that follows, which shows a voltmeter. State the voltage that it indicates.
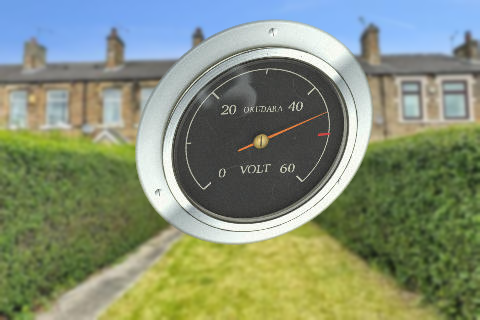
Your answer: 45 V
